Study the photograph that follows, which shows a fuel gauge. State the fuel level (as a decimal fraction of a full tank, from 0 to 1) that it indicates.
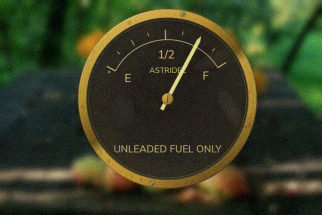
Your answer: 0.75
